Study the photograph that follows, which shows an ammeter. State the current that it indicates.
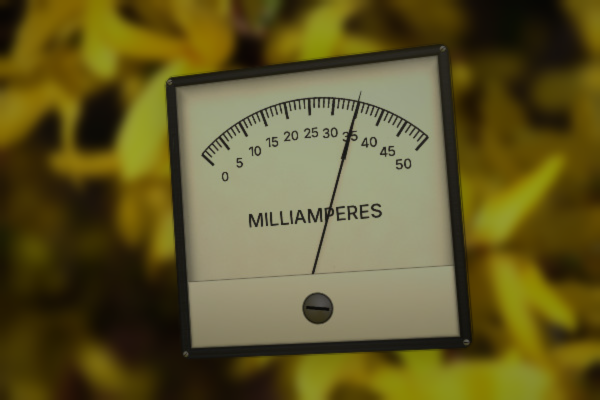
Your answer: 35 mA
